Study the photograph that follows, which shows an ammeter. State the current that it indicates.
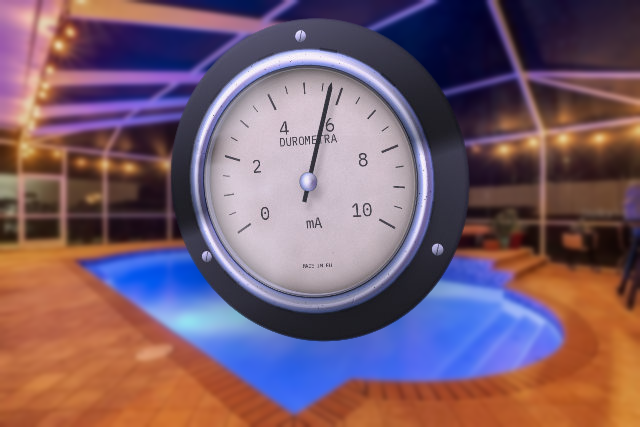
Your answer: 5.75 mA
